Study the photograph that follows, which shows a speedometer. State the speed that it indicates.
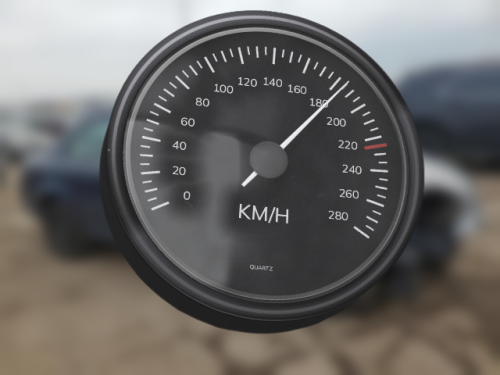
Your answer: 185 km/h
